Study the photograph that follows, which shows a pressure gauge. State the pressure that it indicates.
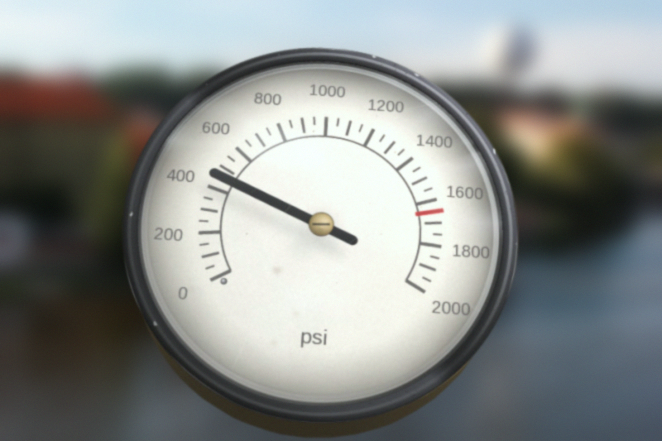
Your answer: 450 psi
